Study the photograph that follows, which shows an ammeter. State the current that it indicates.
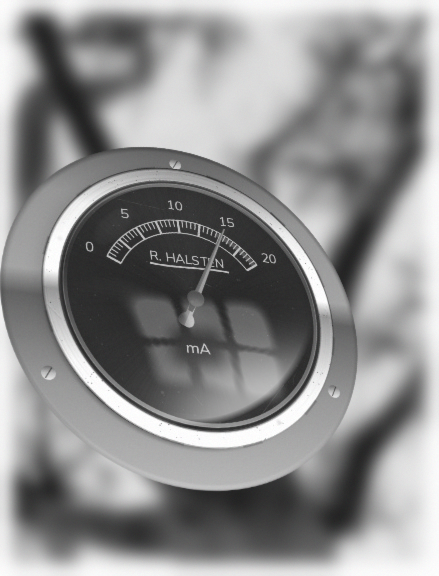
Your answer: 15 mA
